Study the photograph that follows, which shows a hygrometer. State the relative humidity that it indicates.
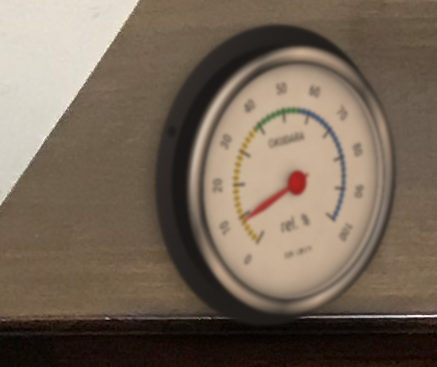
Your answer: 10 %
